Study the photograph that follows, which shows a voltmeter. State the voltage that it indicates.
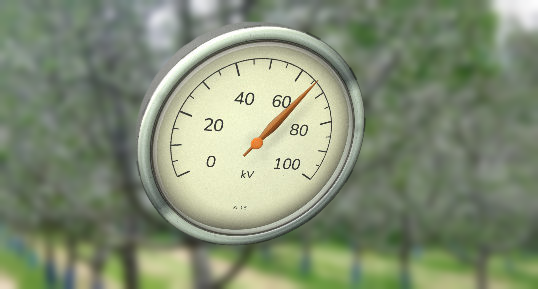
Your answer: 65 kV
